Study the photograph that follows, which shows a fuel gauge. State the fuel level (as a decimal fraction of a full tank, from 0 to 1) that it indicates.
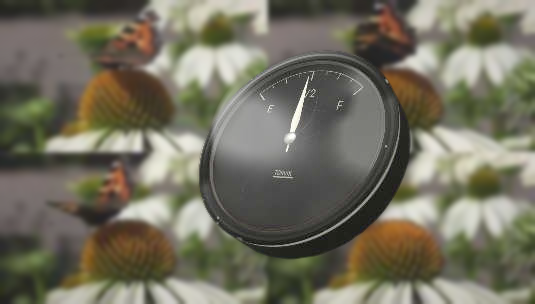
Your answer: 0.5
